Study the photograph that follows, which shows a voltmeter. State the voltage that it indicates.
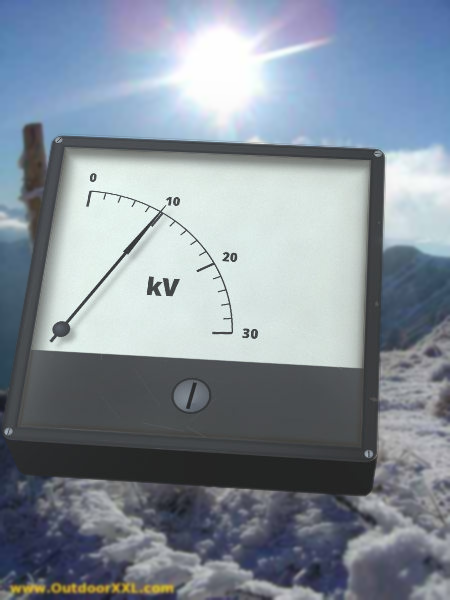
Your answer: 10 kV
